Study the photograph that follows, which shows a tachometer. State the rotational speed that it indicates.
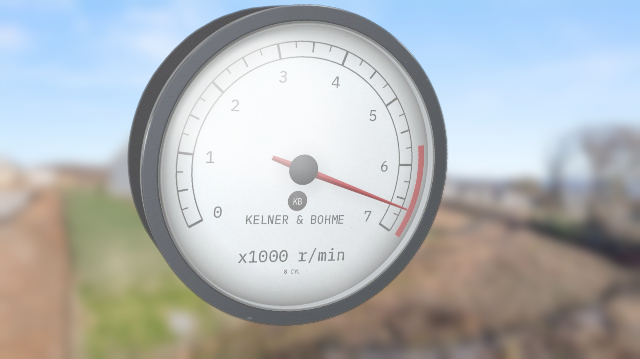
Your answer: 6625 rpm
